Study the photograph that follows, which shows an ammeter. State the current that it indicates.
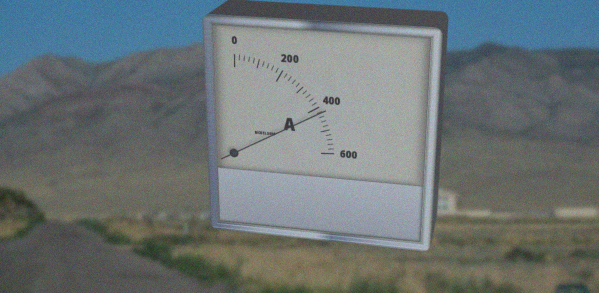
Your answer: 420 A
